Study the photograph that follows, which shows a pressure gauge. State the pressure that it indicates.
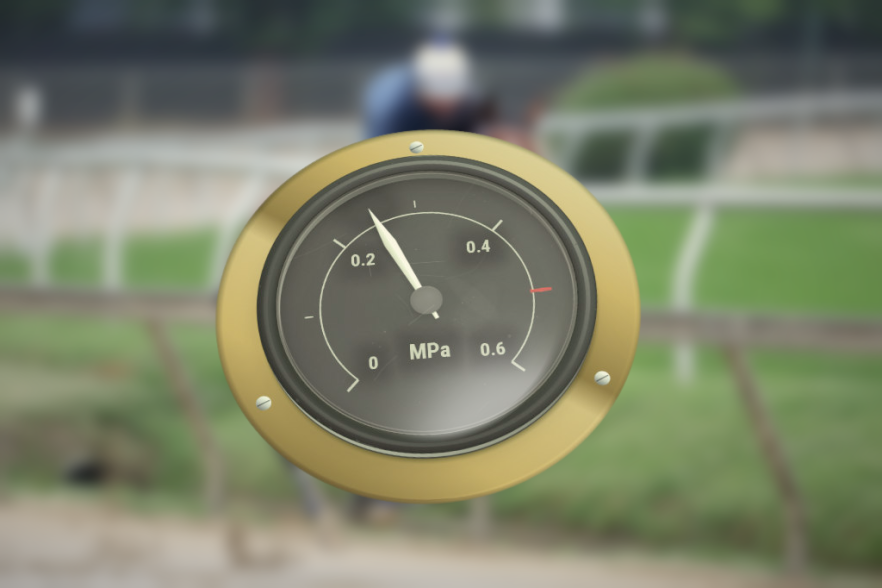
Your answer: 0.25 MPa
